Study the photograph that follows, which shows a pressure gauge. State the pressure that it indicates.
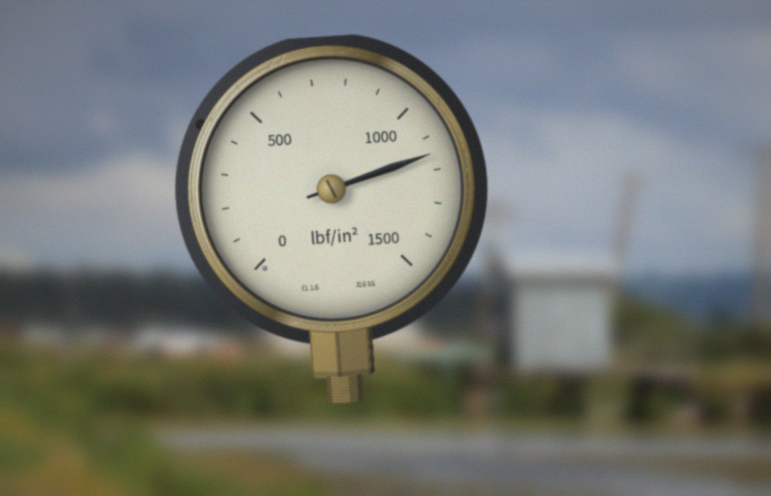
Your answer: 1150 psi
